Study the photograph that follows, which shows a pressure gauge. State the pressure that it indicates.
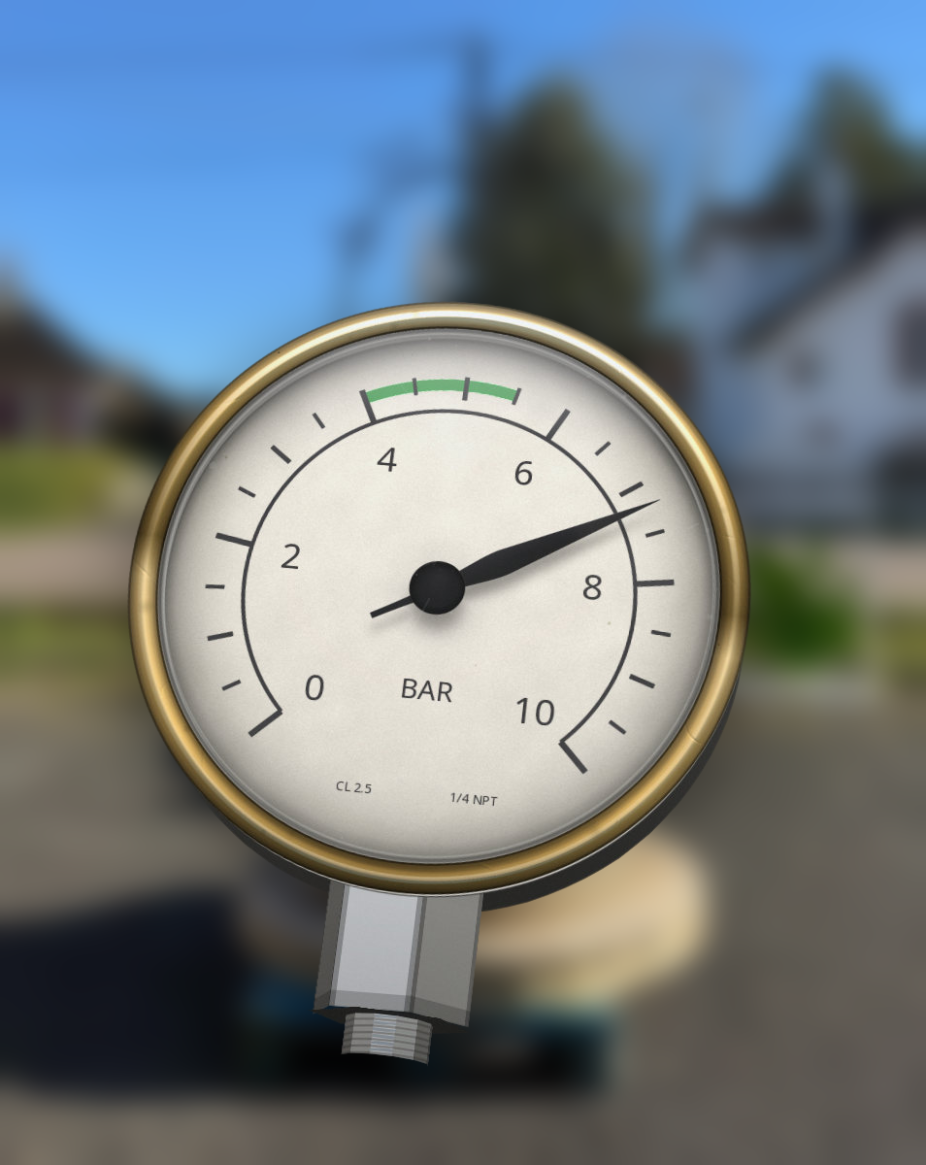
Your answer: 7.25 bar
